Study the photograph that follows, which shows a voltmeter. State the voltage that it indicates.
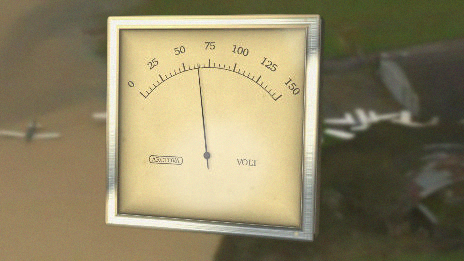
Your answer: 65 V
